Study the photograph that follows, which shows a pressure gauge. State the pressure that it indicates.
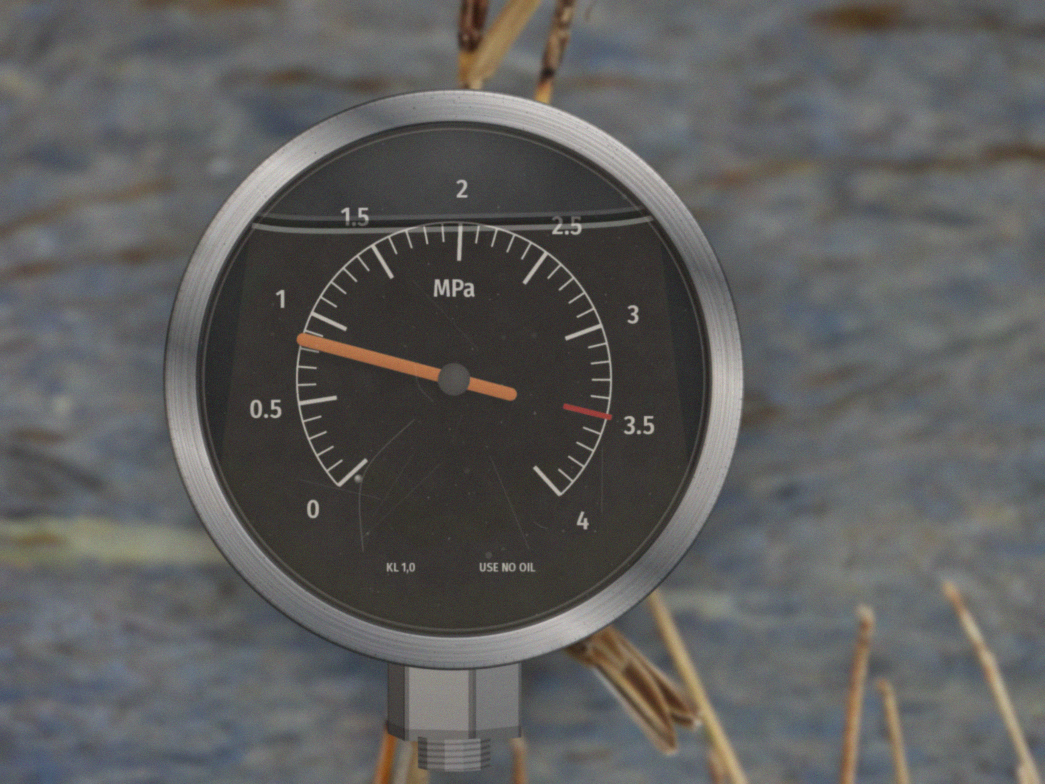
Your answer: 0.85 MPa
